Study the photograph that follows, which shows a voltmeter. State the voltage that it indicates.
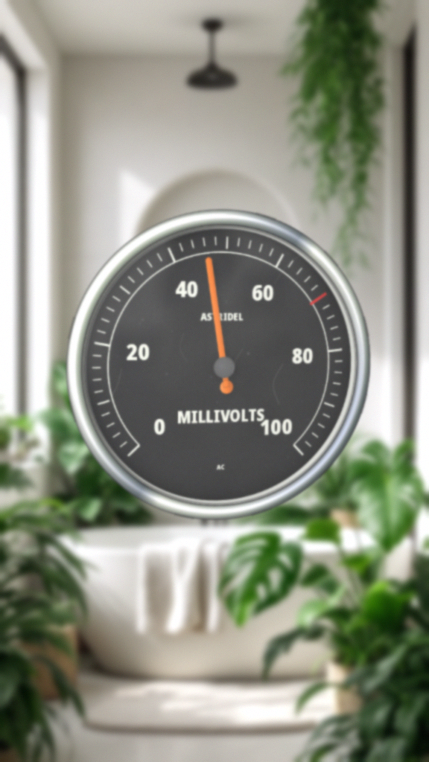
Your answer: 46 mV
